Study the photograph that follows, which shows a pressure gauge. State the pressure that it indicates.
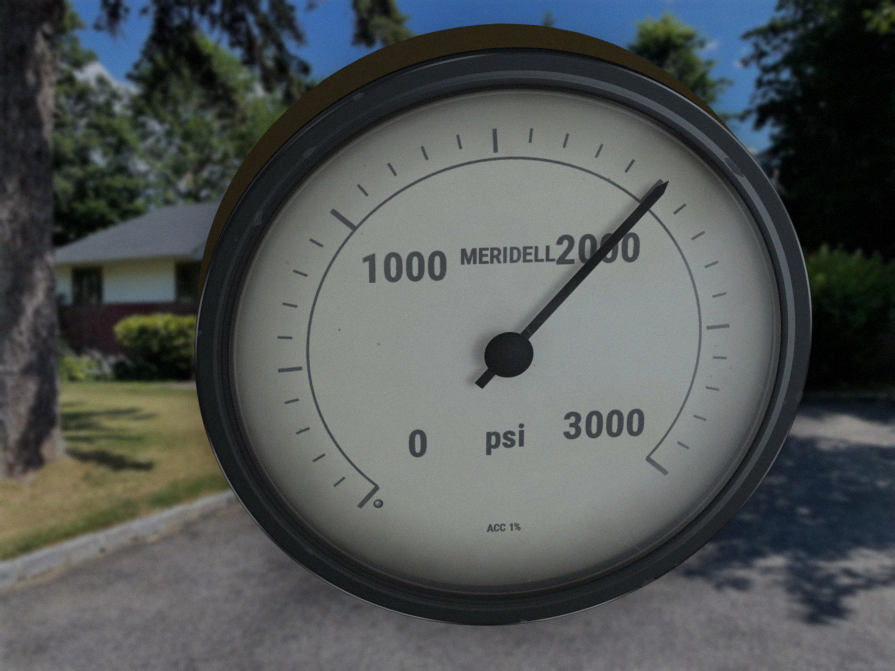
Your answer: 2000 psi
